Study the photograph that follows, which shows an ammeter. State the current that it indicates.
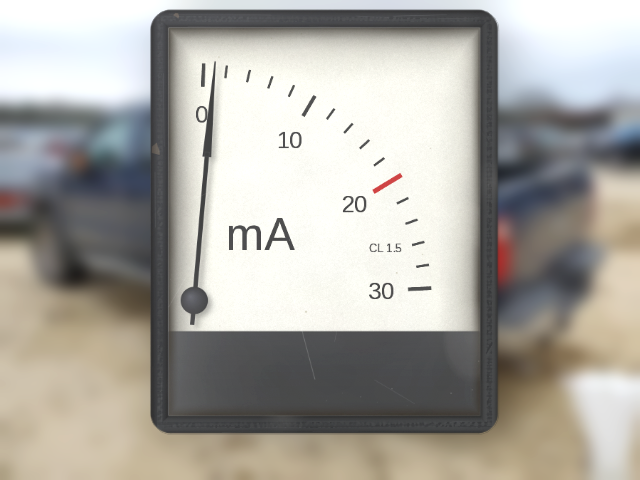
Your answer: 1 mA
